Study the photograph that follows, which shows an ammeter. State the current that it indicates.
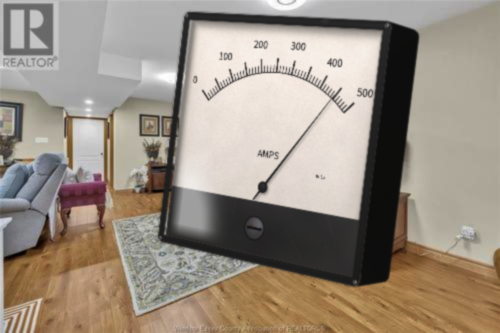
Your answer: 450 A
